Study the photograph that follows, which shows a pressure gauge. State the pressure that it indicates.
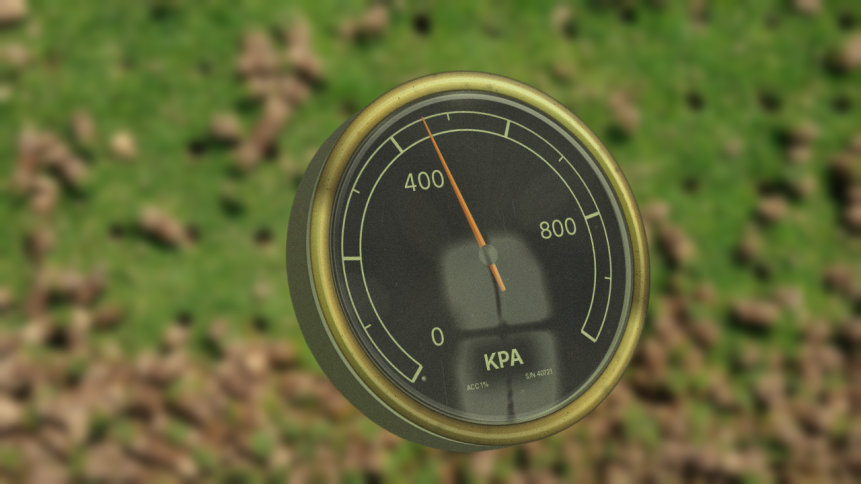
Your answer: 450 kPa
